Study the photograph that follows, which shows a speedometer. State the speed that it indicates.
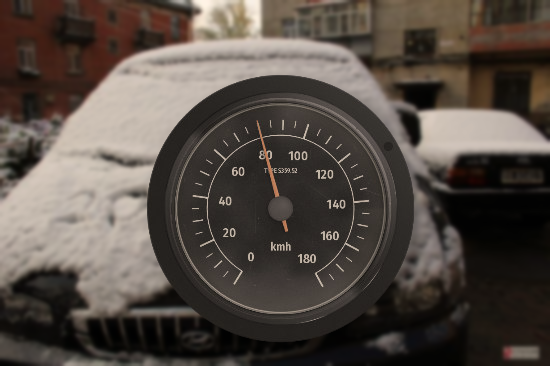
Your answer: 80 km/h
